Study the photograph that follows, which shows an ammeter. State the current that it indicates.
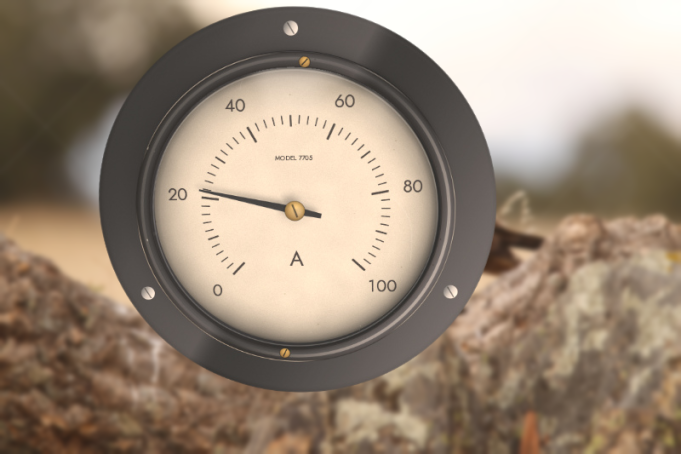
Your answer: 22 A
